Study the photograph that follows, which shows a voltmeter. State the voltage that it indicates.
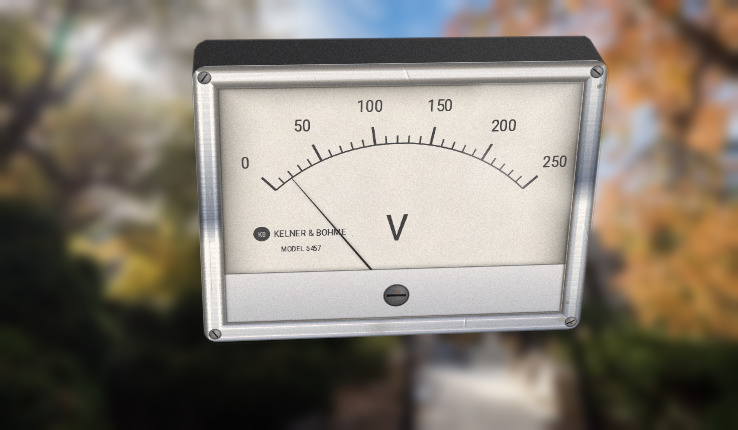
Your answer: 20 V
